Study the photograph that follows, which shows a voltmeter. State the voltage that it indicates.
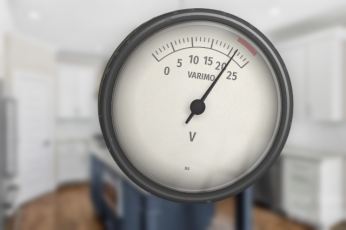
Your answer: 21 V
